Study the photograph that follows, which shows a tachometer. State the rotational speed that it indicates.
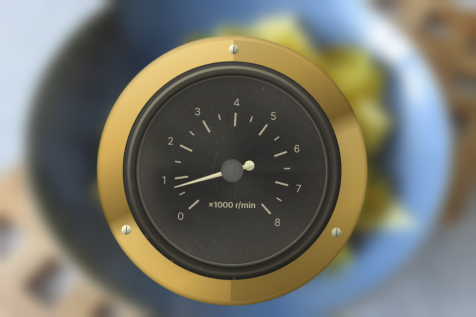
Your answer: 750 rpm
